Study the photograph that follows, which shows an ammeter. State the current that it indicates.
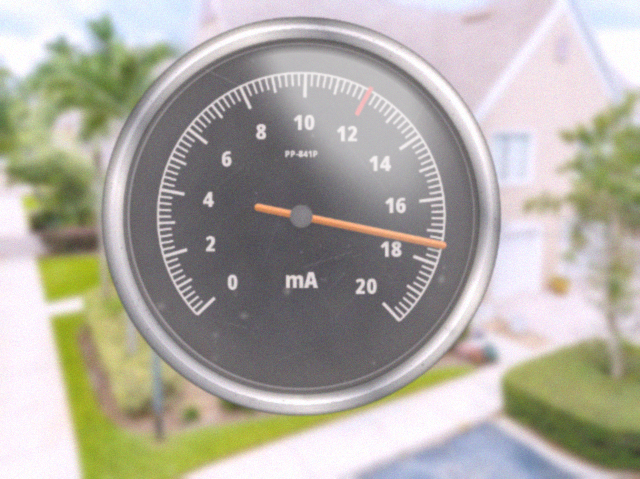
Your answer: 17.4 mA
